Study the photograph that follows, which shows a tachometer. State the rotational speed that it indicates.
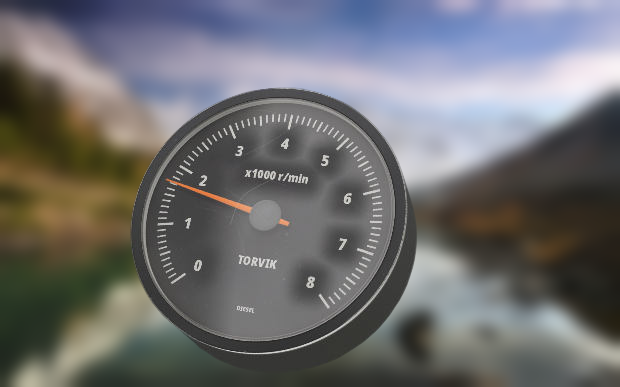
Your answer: 1700 rpm
